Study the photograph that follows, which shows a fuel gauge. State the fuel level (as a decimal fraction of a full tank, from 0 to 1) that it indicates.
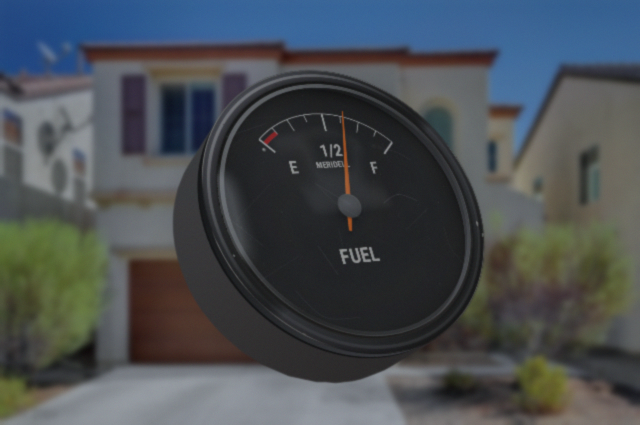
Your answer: 0.625
